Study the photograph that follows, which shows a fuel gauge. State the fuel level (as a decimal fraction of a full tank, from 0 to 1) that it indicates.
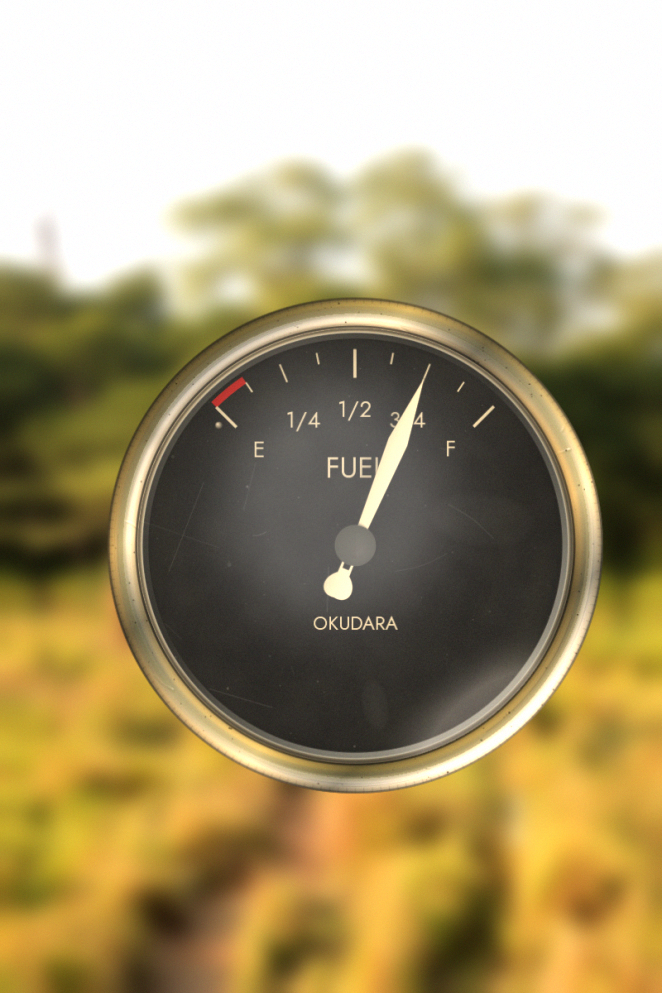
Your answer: 0.75
